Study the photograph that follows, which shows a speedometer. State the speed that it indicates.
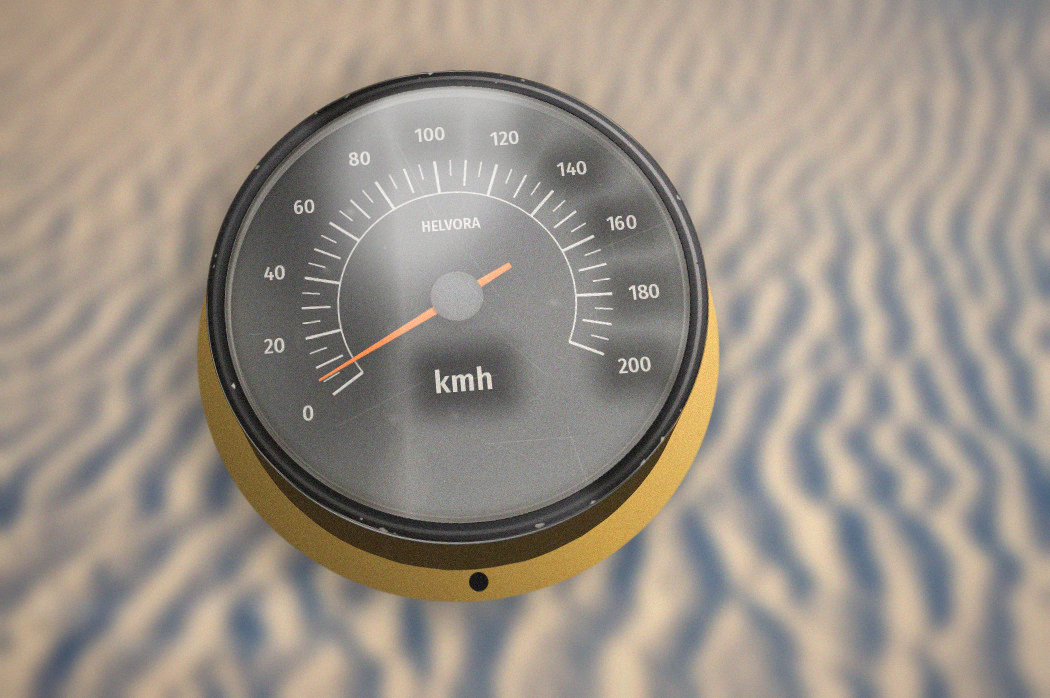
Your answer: 5 km/h
